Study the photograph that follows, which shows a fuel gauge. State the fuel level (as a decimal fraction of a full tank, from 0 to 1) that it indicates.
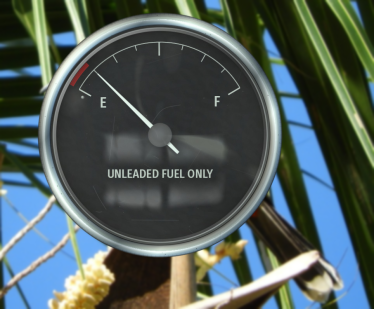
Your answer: 0.125
